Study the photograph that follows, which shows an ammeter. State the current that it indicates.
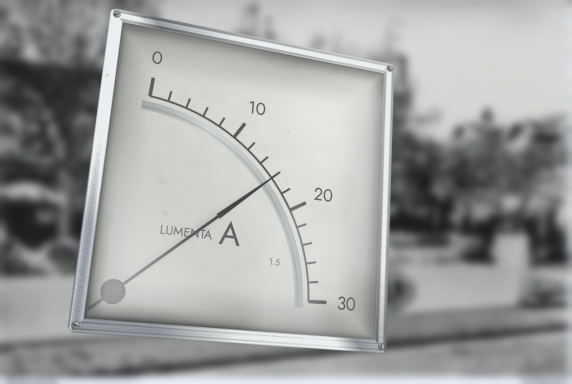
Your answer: 16 A
